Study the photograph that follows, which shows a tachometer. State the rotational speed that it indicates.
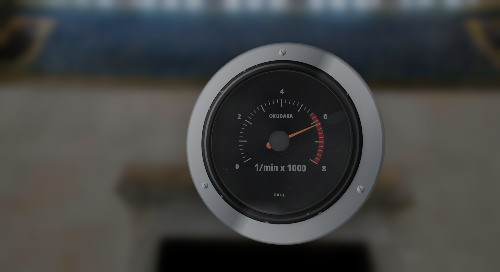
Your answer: 6200 rpm
